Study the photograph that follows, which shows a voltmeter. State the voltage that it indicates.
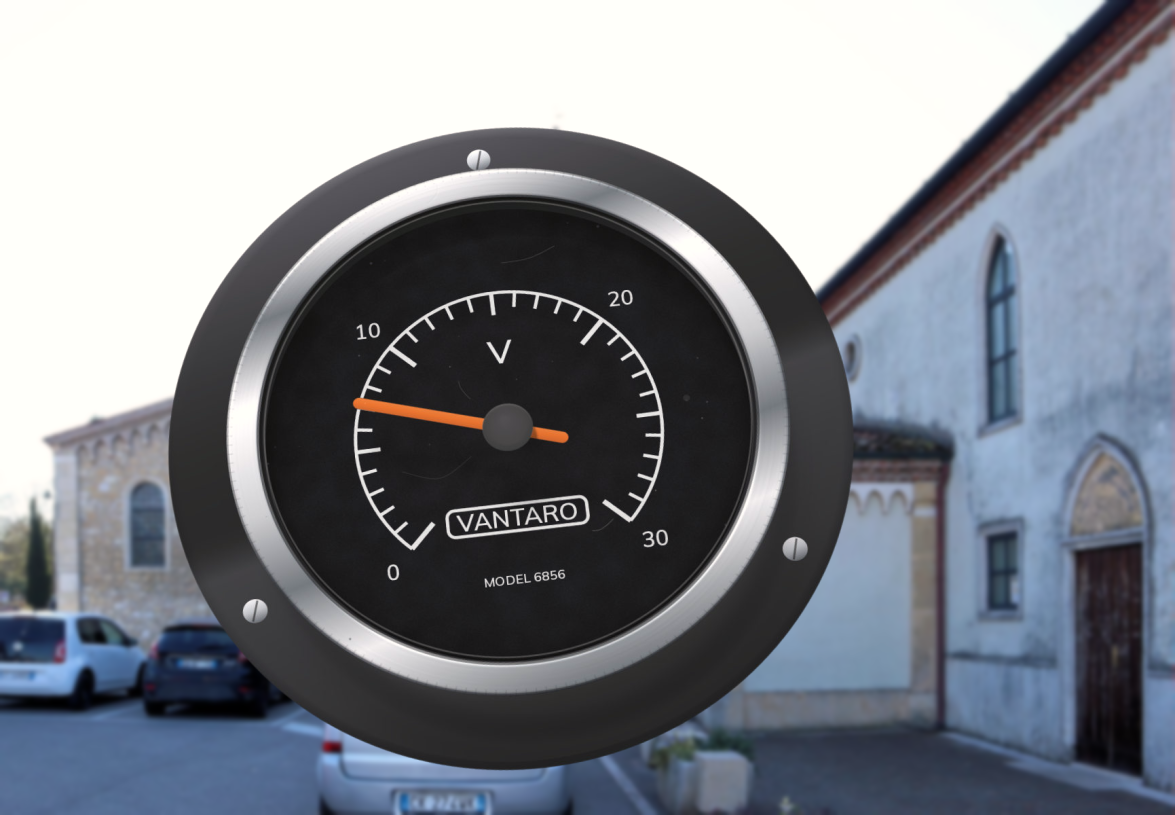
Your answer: 7 V
